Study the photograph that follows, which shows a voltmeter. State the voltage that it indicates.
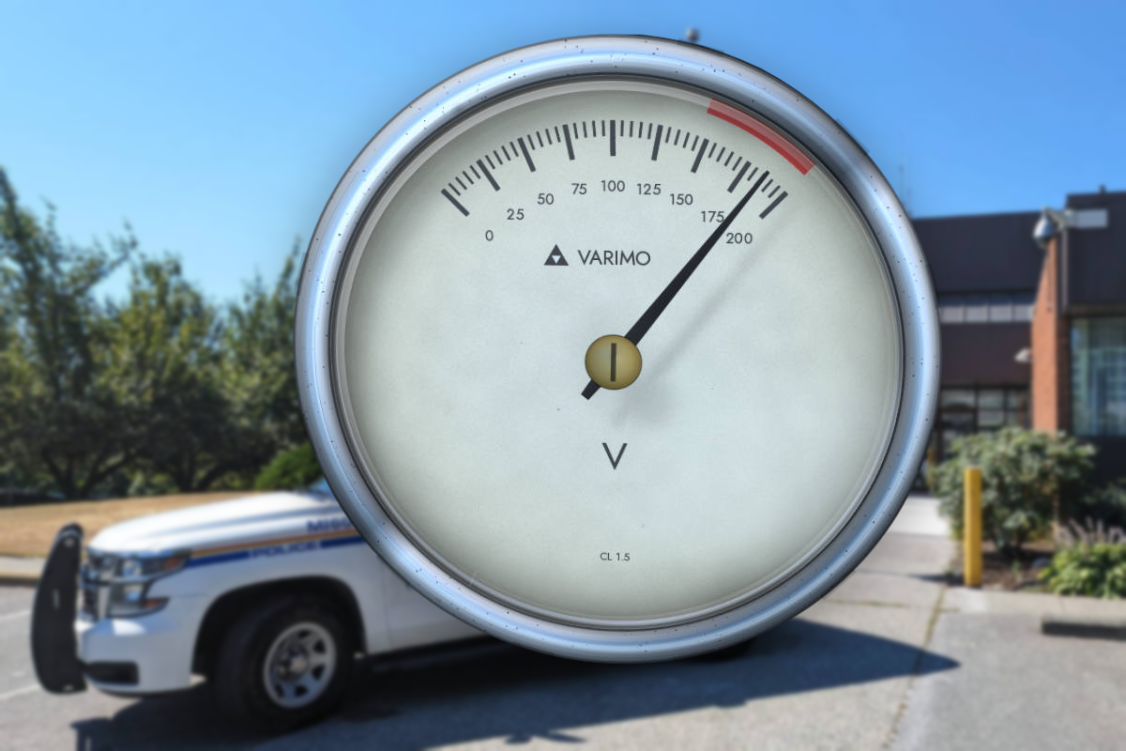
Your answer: 185 V
